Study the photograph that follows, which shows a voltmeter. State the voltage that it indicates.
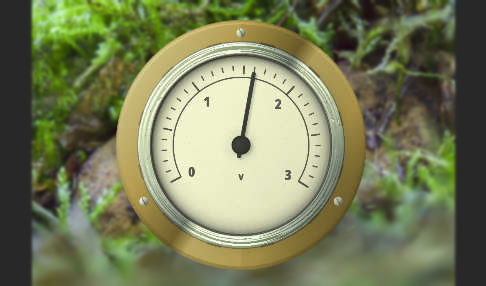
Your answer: 1.6 V
